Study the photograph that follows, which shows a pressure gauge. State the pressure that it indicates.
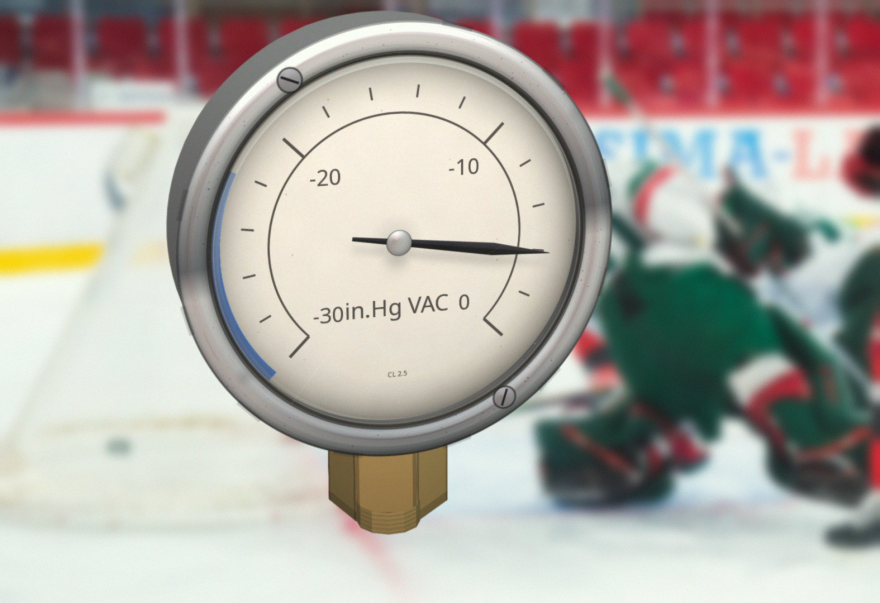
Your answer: -4 inHg
